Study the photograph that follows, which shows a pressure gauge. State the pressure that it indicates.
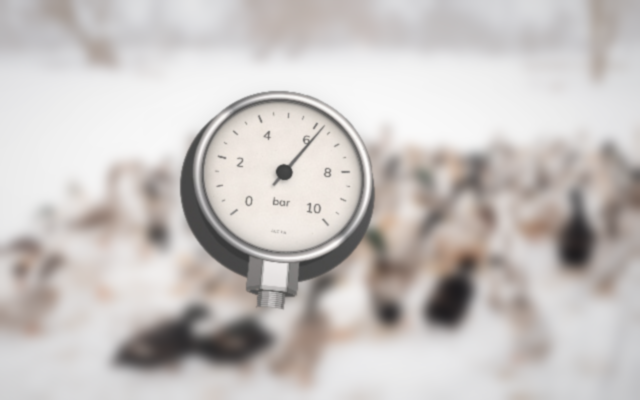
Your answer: 6.25 bar
